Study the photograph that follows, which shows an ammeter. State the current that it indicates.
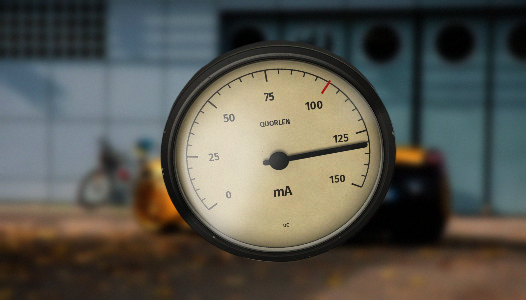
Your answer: 130 mA
